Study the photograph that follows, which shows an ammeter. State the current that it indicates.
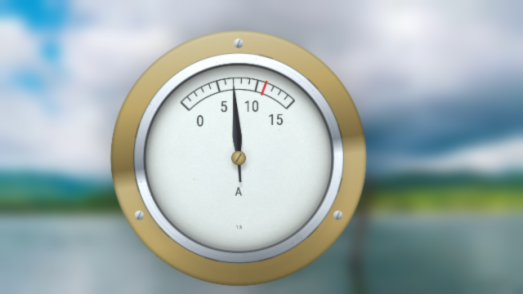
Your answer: 7 A
